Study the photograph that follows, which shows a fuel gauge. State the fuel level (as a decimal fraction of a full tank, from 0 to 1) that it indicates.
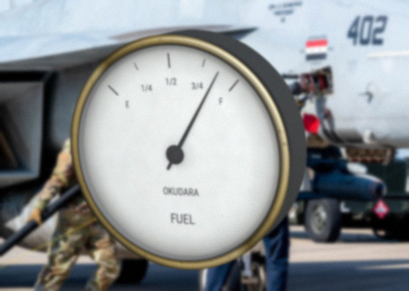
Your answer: 0.875
